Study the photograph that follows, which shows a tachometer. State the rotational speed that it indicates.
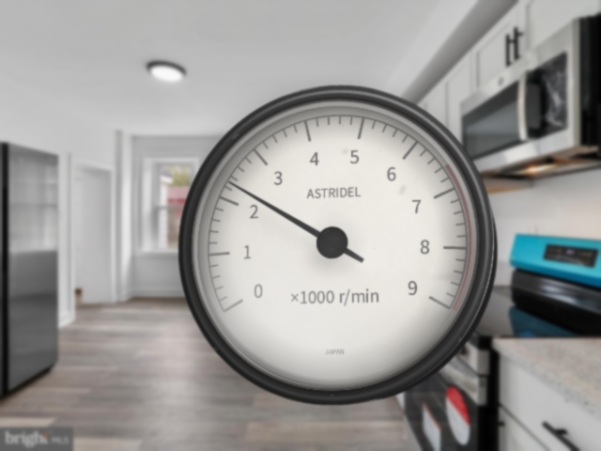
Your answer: 2300 rpm
